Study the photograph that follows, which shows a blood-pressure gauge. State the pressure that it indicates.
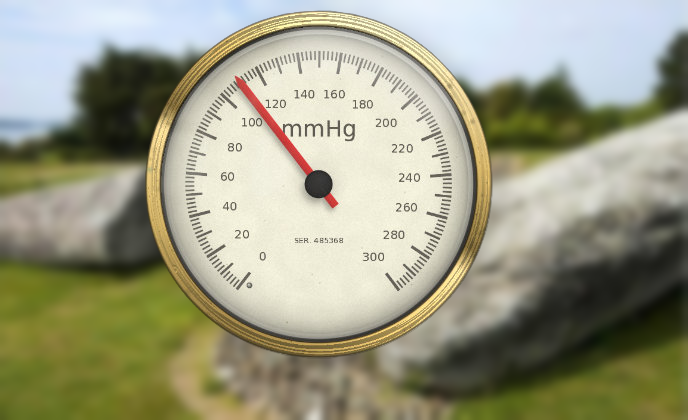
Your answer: 110 mmHg
